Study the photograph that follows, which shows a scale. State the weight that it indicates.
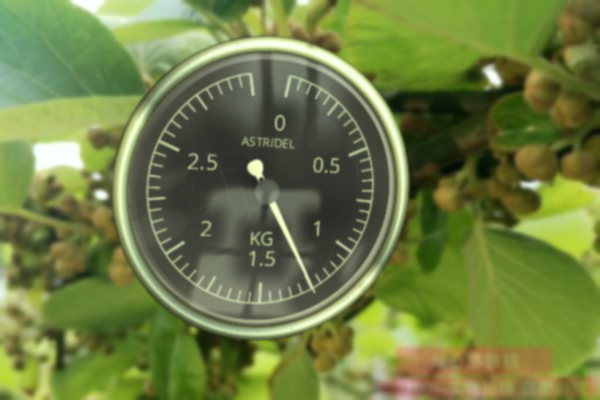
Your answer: 1.25 kg
